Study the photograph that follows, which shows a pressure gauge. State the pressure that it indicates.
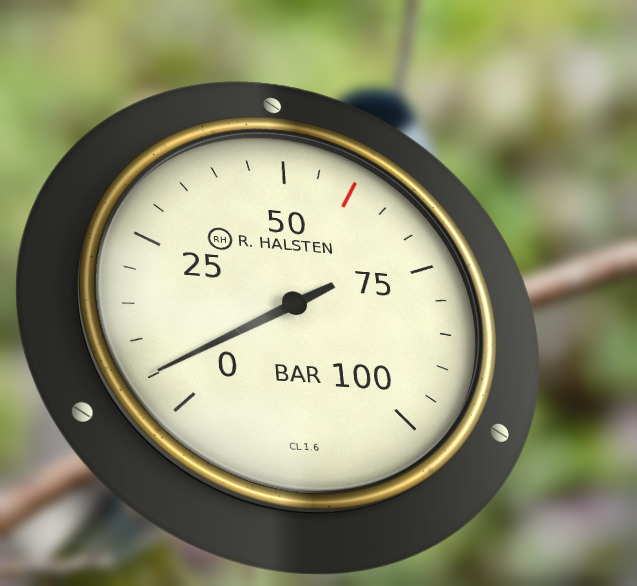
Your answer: 5 bar
